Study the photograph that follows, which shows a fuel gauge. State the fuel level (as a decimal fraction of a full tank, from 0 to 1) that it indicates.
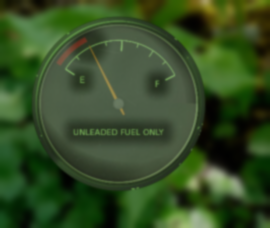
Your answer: 0.25
